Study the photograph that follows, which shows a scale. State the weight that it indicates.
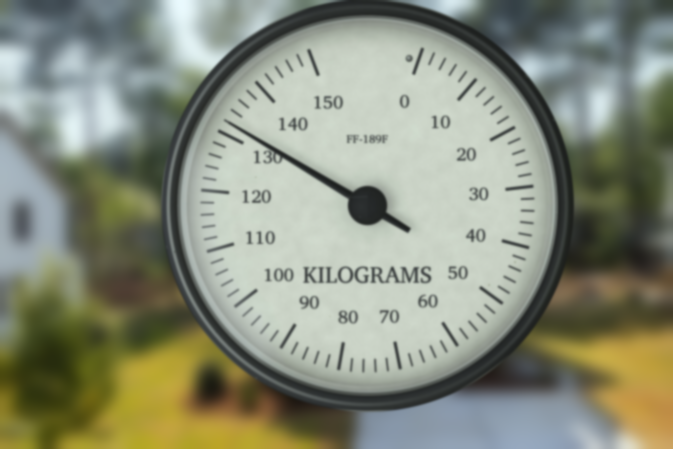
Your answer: 132 kg
